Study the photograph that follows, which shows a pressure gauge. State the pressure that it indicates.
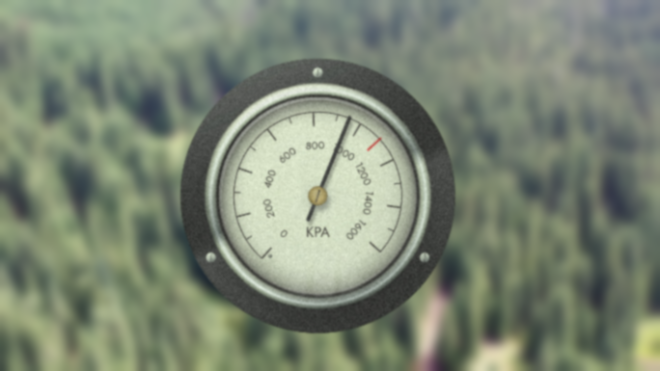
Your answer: 950 kPa
